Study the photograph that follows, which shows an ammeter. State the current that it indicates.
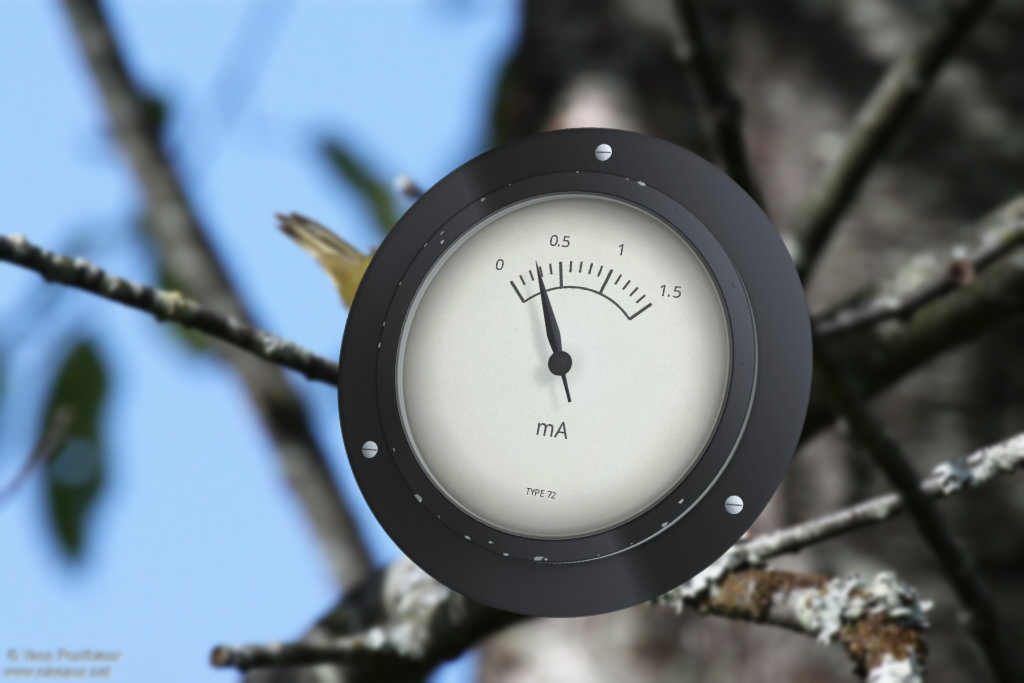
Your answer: 0.3 mA
